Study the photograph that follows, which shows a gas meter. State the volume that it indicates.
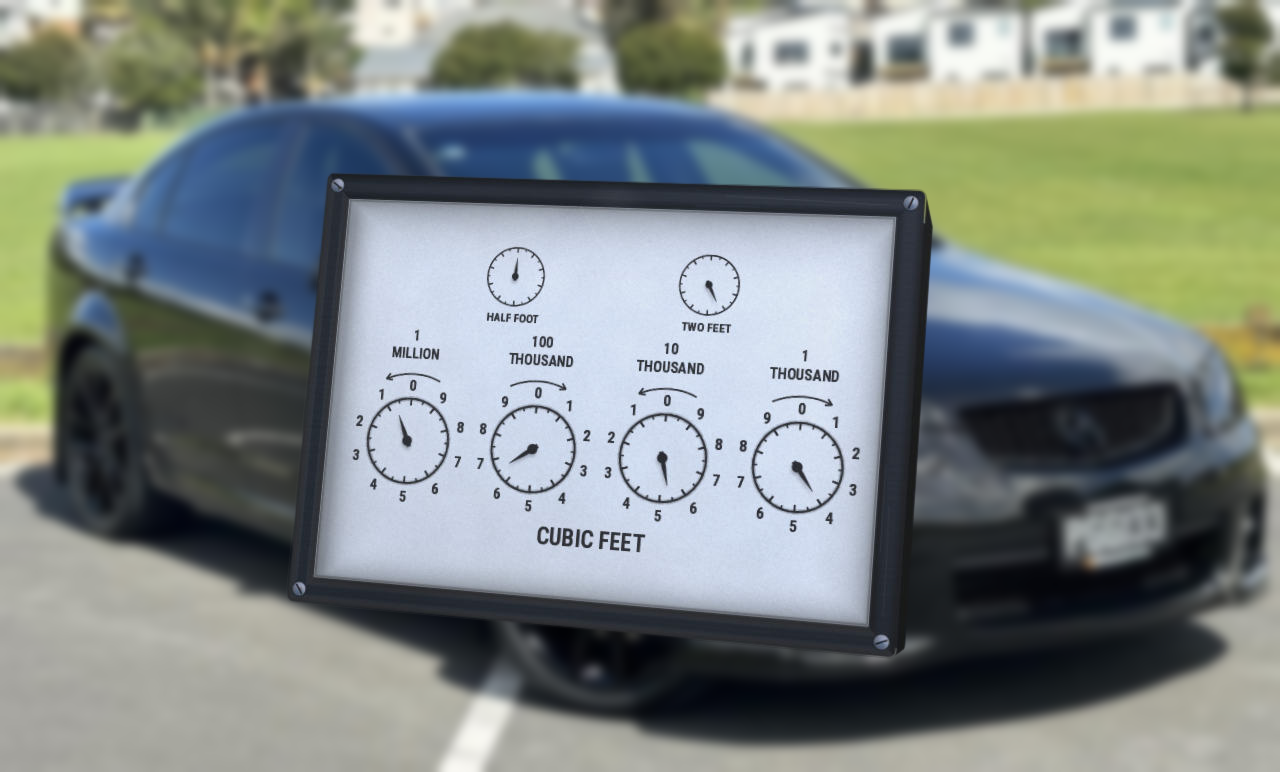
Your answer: 65400 ft³
